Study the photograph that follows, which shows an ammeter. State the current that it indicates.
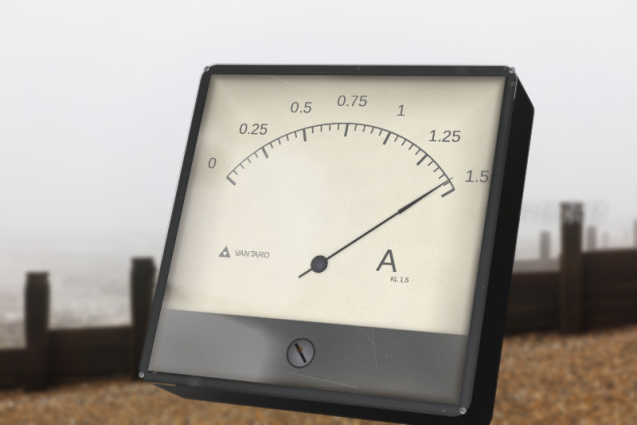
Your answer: 1.45 A
